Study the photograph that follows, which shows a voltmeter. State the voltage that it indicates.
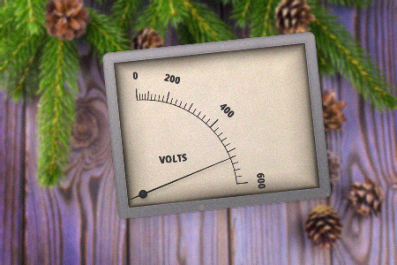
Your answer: 520 V
